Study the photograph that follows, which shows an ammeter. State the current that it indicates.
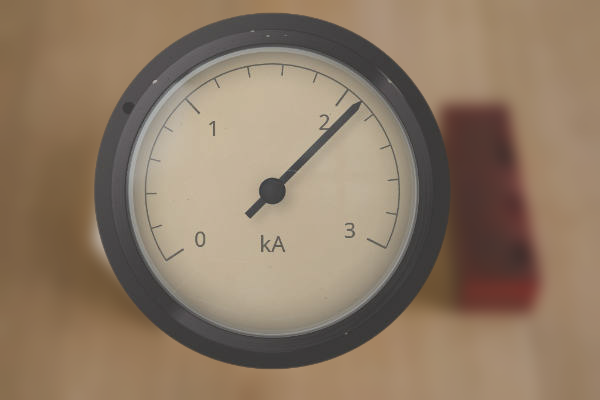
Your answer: 2.1 kA
